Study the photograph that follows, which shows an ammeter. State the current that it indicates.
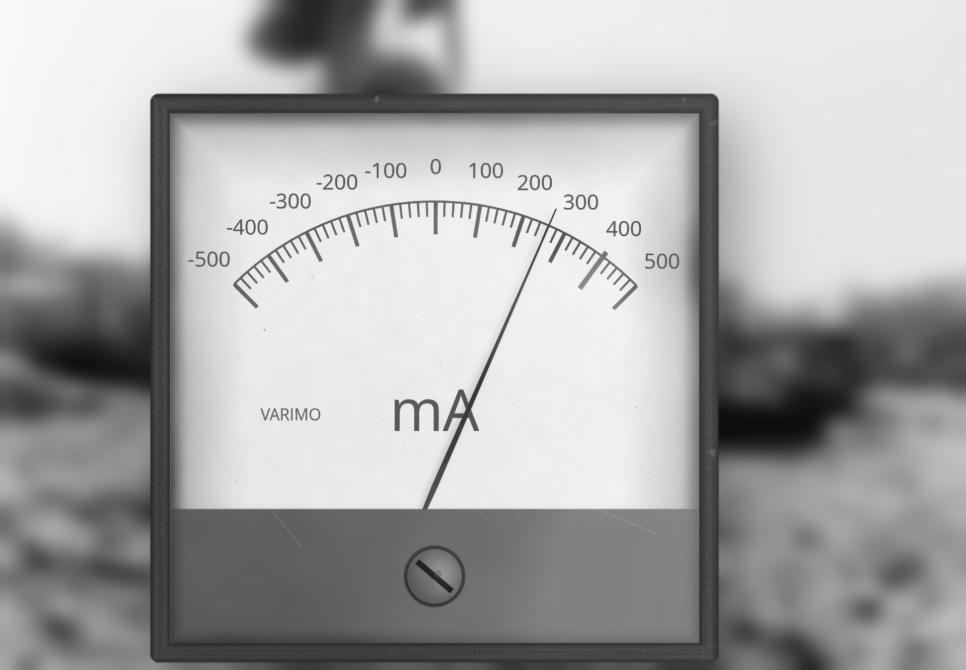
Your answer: 260 mA
